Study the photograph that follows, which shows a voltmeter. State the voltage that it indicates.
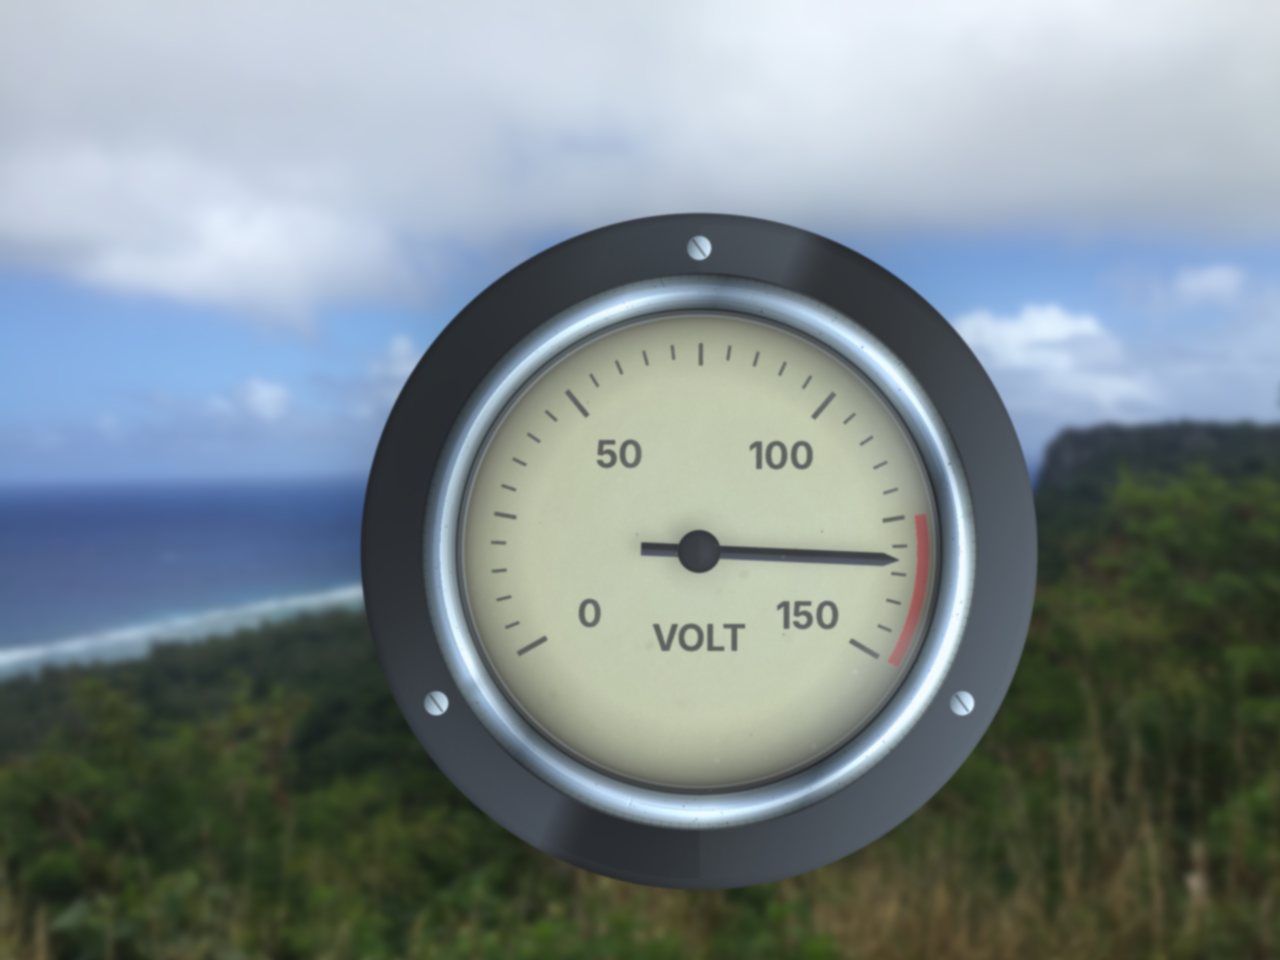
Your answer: 132.5 V
